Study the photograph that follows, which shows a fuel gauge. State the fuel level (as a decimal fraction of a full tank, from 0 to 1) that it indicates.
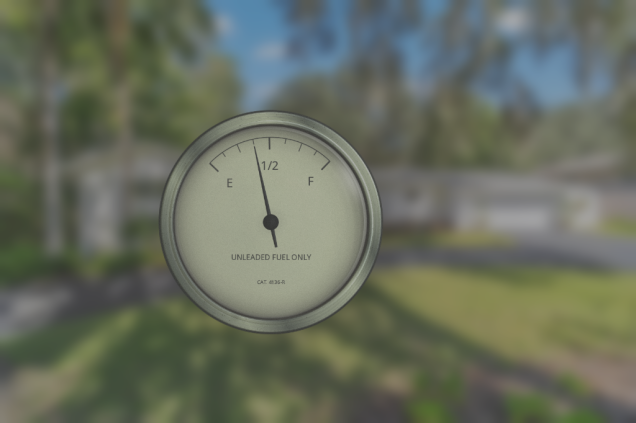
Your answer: 0.375
